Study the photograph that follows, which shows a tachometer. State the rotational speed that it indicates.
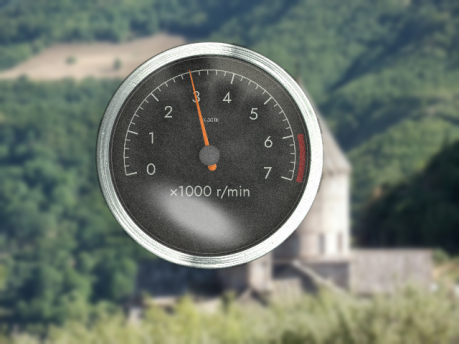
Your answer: 3000 rpm
